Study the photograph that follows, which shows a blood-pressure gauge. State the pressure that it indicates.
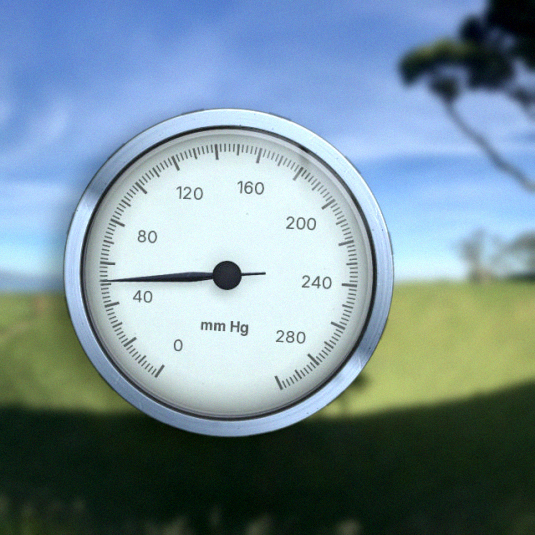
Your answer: 52 mmHg
